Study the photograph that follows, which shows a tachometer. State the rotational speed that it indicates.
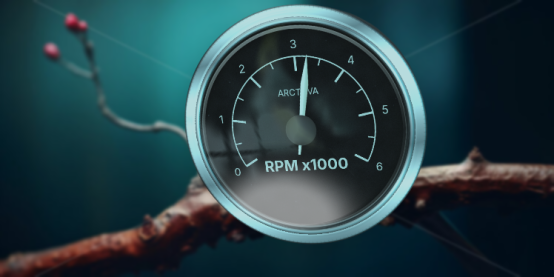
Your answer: 3250 rpm
